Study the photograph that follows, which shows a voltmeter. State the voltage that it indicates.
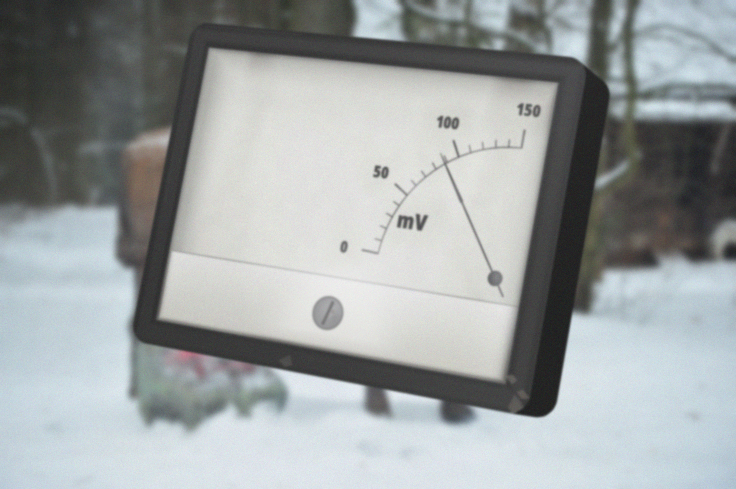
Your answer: 90 mV
